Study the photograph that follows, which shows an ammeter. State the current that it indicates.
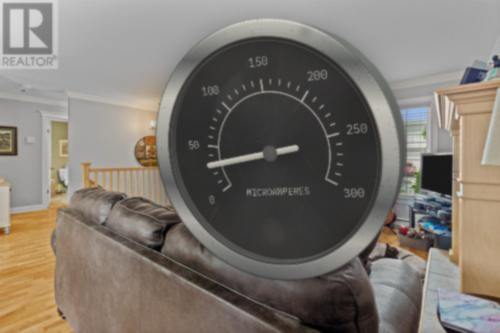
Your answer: 30 µA
